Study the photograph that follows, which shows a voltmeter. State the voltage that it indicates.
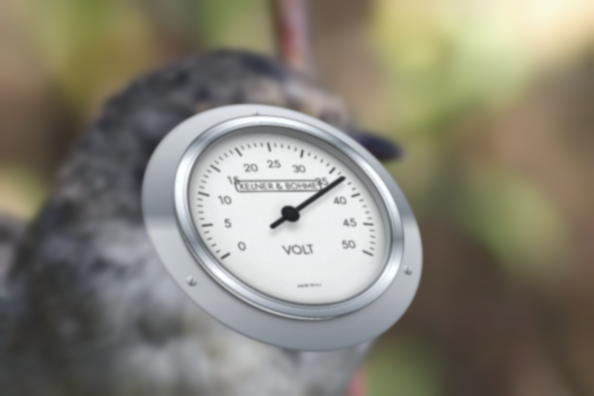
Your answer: 37 V
